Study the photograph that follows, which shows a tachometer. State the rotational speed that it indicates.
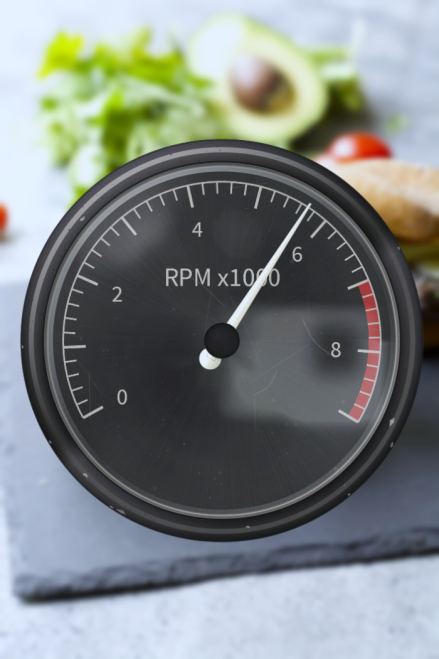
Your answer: 5700 rpm
